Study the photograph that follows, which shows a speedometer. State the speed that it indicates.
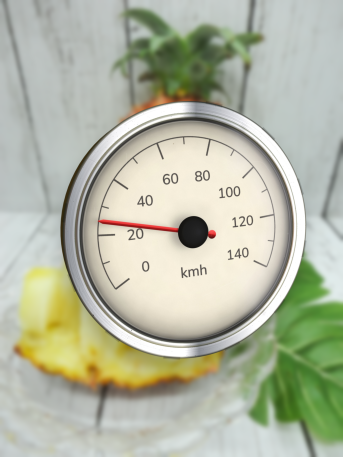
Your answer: 25 km/h
